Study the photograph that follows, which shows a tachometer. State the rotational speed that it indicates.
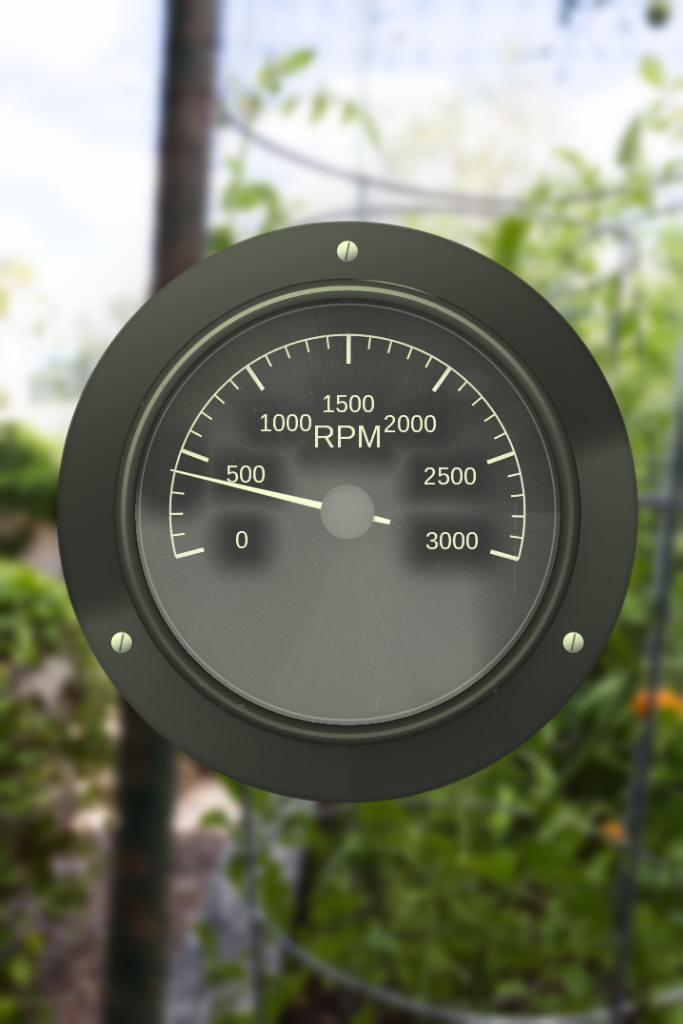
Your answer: 400 rpm
